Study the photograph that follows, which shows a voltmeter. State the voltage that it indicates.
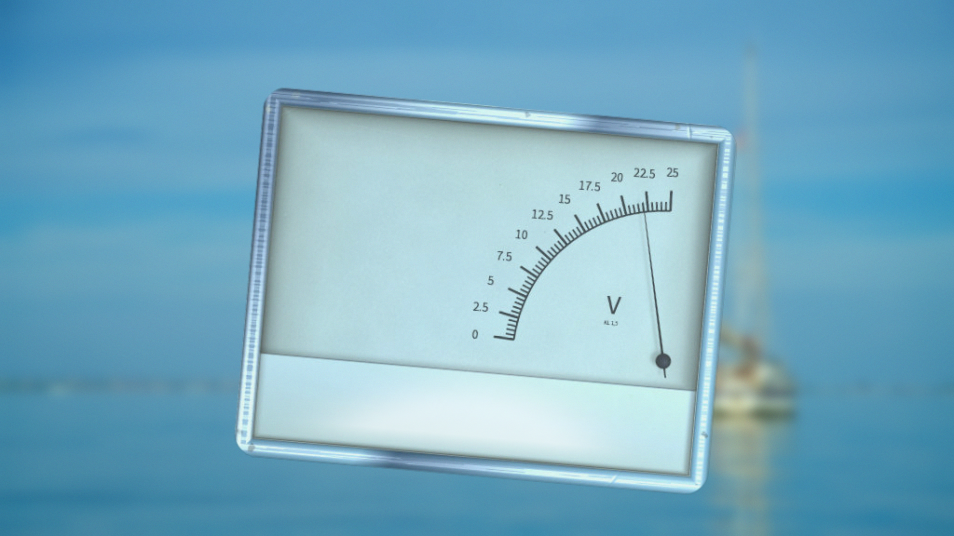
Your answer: 22 V
